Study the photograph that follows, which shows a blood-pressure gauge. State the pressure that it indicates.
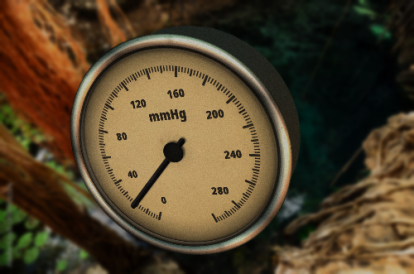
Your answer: 20 mmHg
